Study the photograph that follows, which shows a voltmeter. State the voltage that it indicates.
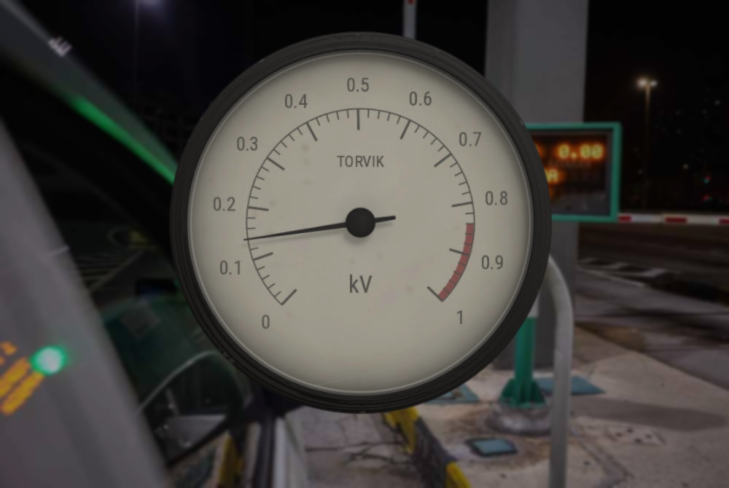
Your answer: 0.14 kV
